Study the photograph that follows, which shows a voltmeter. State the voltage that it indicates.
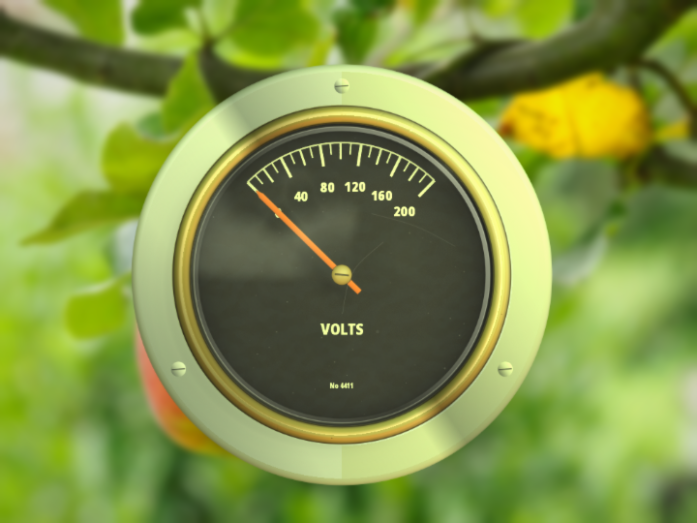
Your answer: 0 V
